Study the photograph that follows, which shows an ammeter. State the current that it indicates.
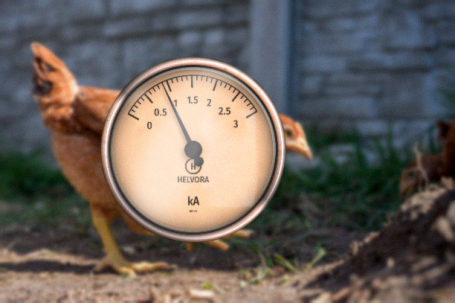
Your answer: 0.9 kA
